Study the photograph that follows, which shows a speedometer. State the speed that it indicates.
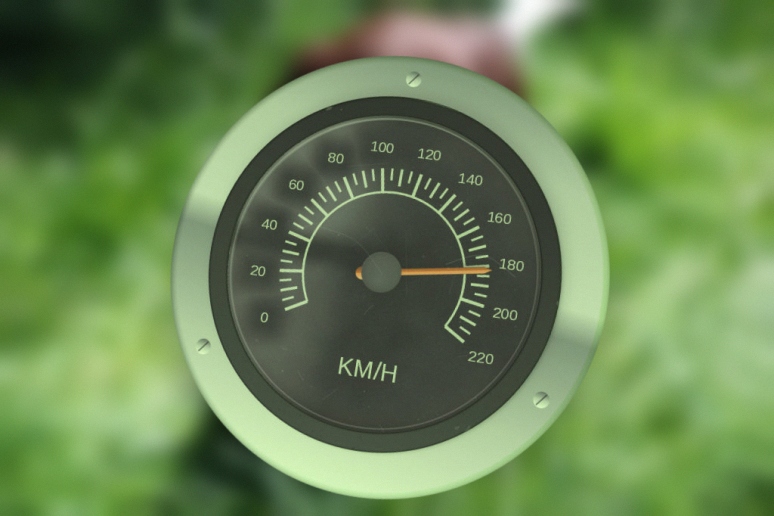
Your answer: 182.5 km/h
